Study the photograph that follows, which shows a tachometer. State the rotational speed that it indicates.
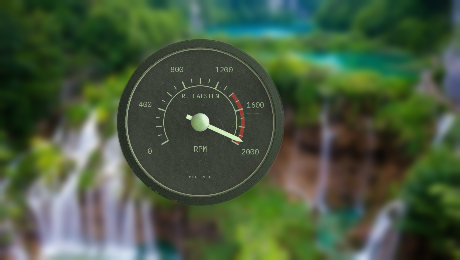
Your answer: 1950 rpm
